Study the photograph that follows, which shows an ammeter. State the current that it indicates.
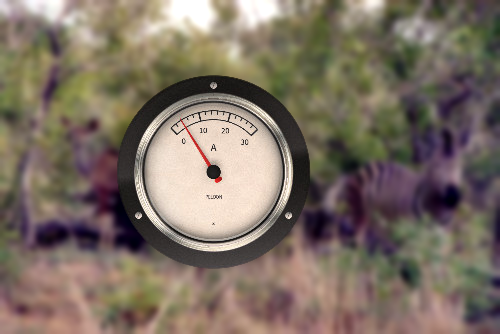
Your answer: 4 A
